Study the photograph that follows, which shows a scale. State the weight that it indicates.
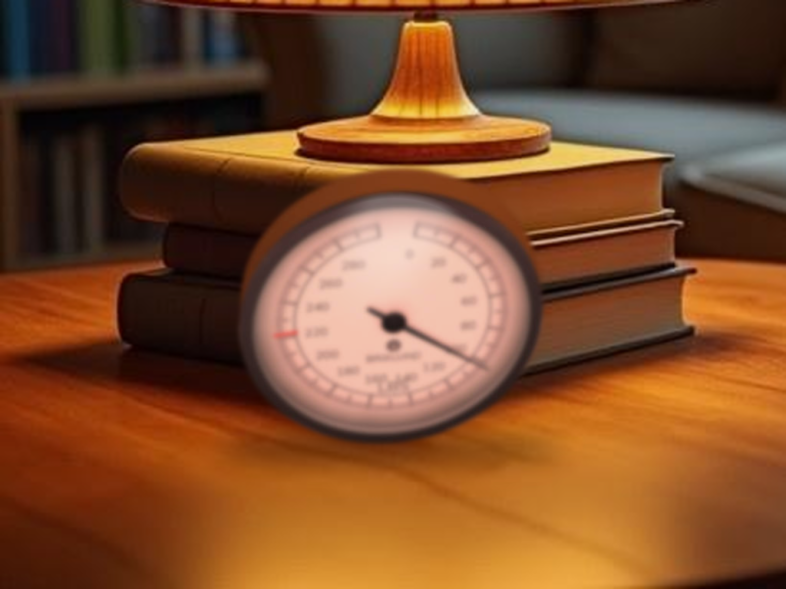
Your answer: 100 lb
